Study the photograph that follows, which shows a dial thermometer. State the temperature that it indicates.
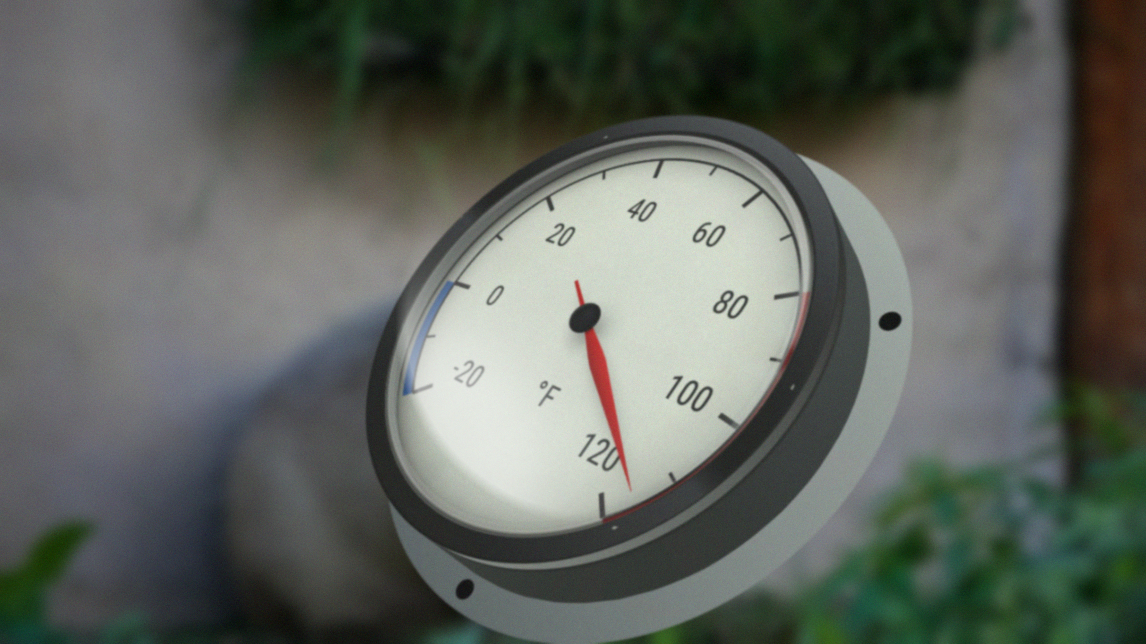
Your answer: 115 °F
